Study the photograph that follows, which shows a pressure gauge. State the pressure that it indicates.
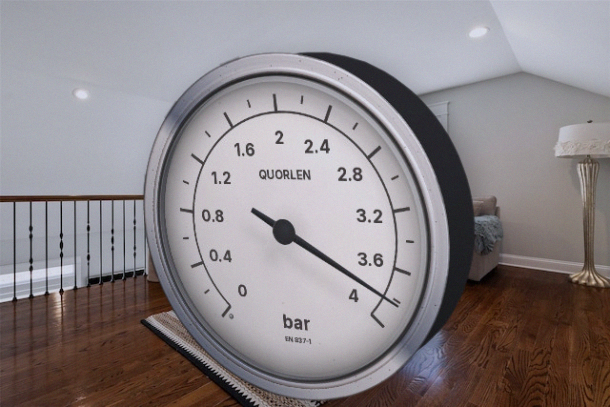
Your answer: 3.8 bar
